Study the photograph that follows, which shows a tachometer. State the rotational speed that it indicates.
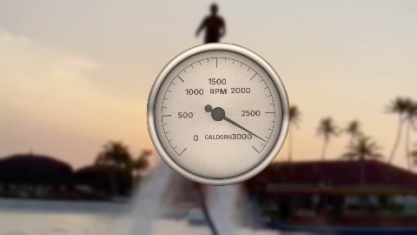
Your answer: 2850 rpm
